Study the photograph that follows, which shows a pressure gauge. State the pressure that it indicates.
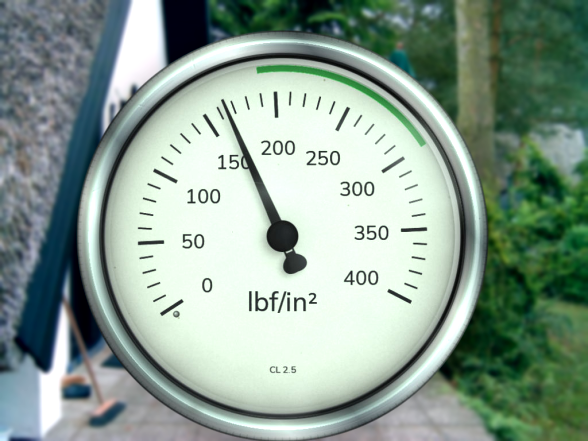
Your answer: 165 psi
